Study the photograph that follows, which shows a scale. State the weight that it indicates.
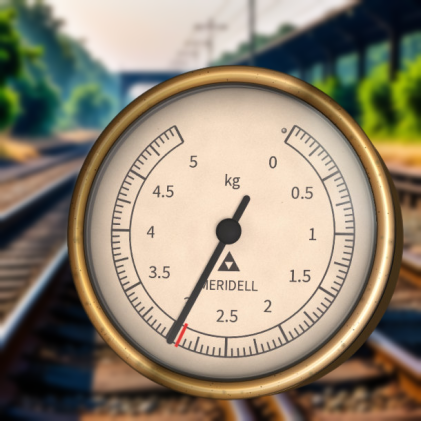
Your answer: 2.95 kg
